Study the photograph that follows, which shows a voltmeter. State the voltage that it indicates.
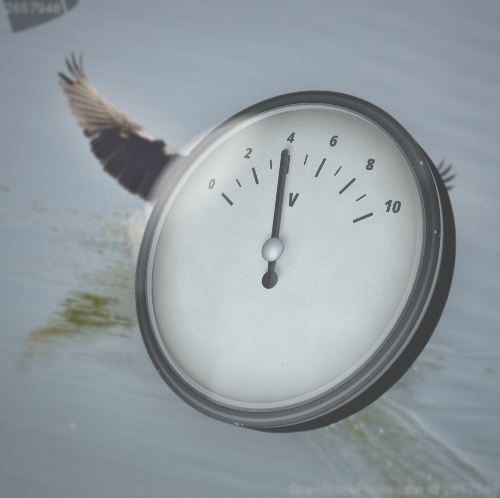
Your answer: 4 V
